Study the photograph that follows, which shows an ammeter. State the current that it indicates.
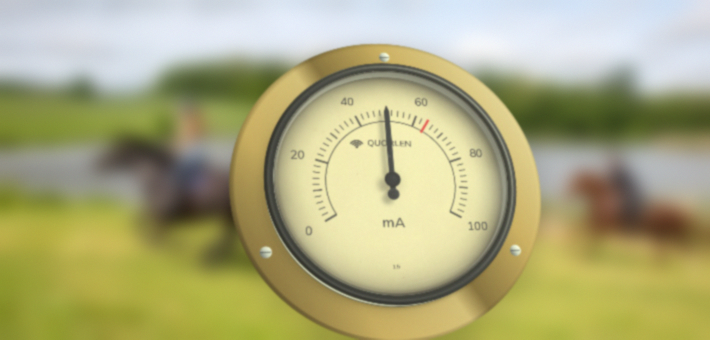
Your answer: 50 mA
